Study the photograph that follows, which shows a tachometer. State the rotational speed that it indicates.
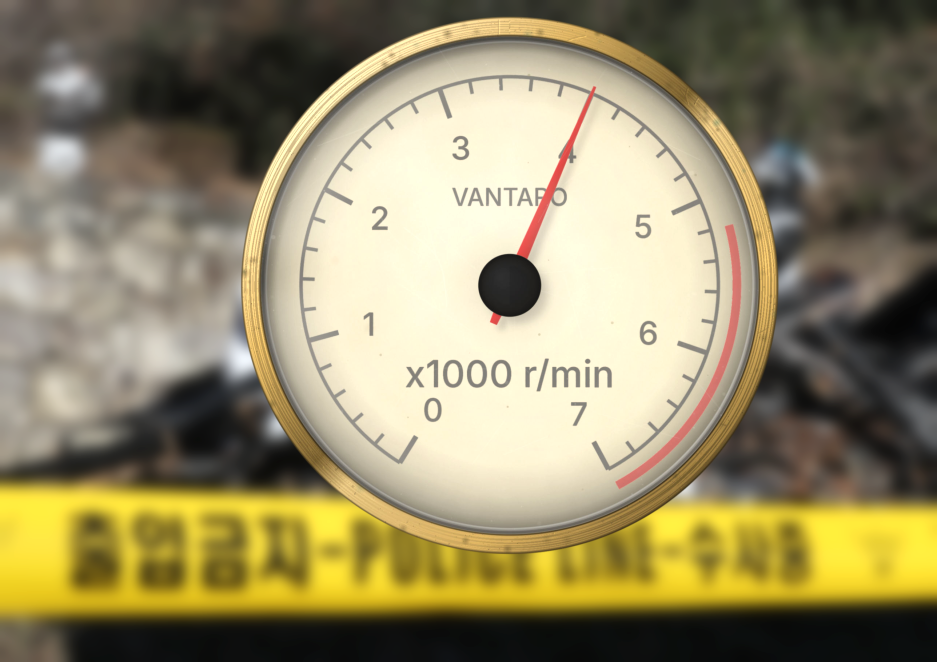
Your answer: 4000 rpm
